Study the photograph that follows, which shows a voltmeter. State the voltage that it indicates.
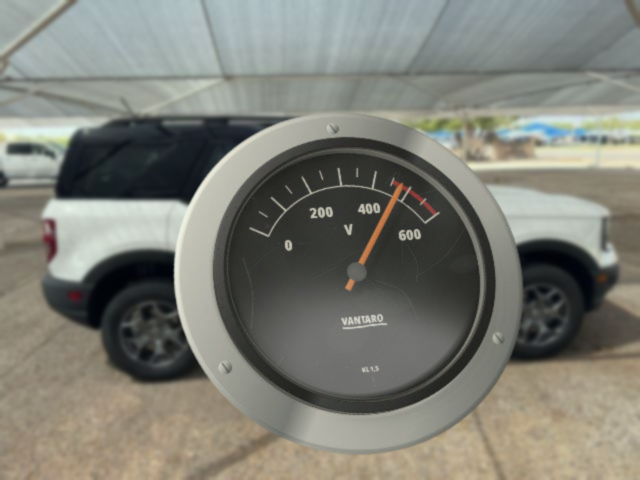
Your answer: 475 V
